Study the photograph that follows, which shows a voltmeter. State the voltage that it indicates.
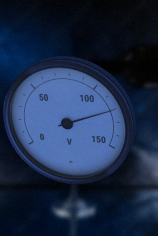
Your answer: 120 V
